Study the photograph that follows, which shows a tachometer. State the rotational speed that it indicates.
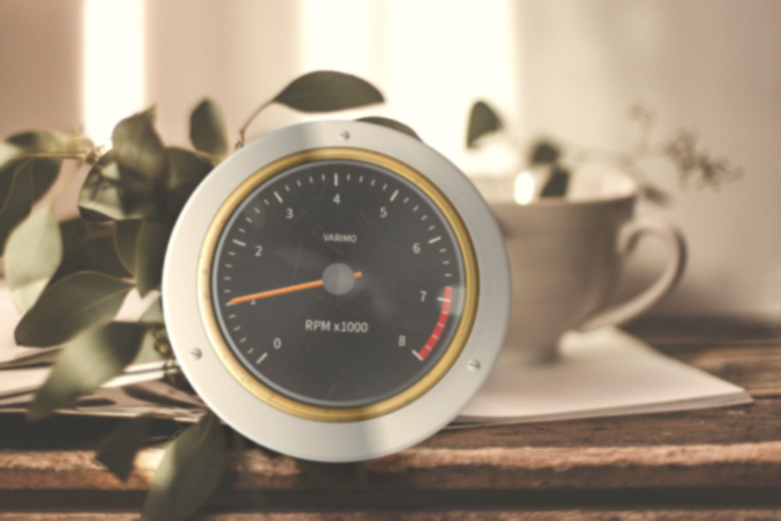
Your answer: 1000 rpm
